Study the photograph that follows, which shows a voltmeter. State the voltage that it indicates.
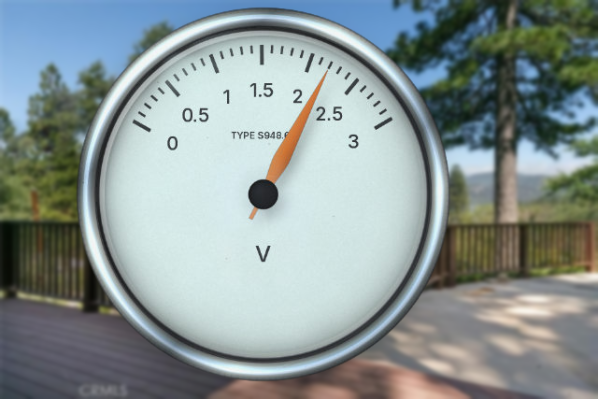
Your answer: 2.2 V
